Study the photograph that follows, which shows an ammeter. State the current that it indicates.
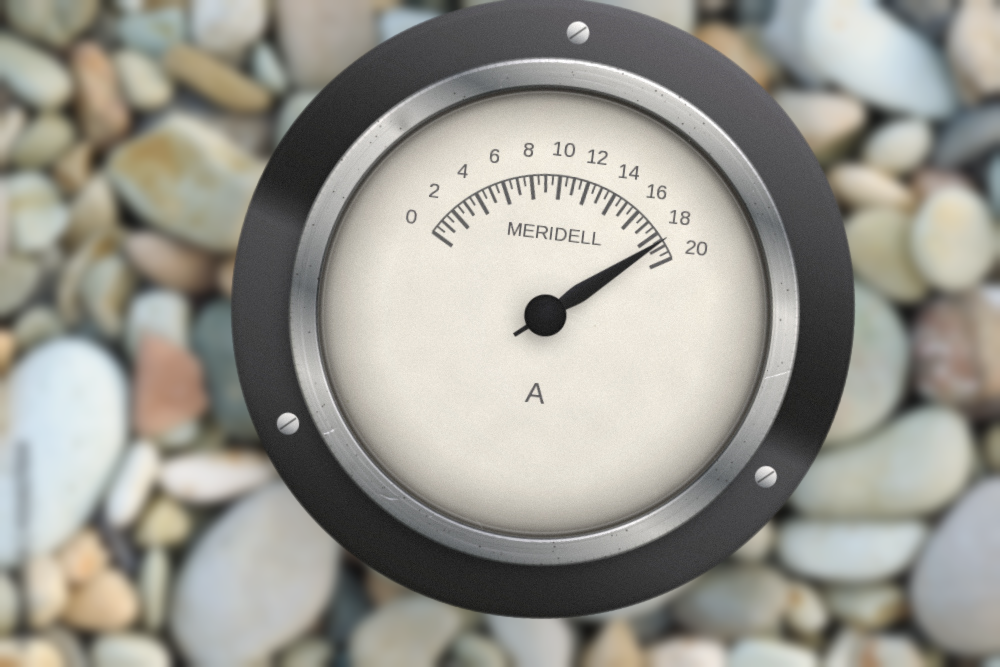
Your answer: 18.5 A
